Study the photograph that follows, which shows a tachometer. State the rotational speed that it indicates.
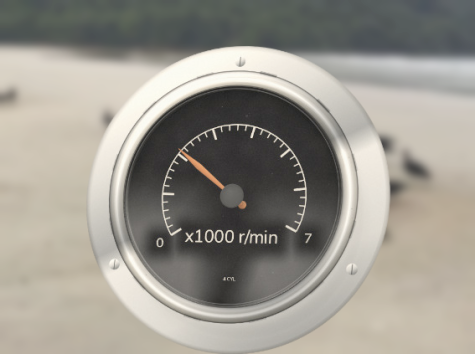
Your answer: 2100 rpm
